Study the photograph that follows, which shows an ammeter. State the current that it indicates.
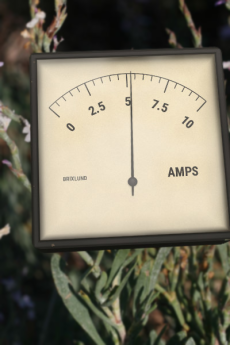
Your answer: 5.25 A
